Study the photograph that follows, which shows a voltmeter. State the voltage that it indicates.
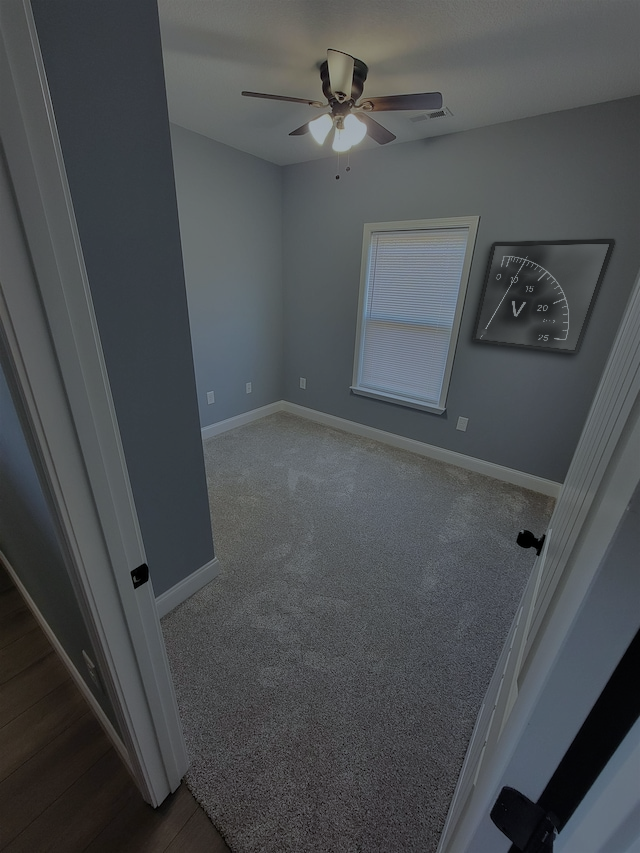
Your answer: 10 V
